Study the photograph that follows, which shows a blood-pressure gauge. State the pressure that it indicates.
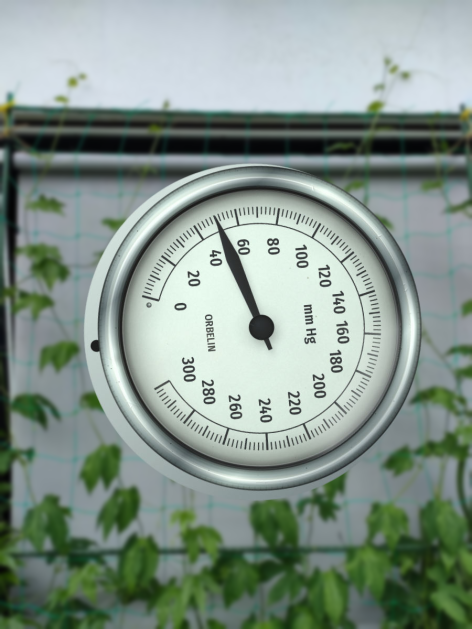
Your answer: 50 mmHg
